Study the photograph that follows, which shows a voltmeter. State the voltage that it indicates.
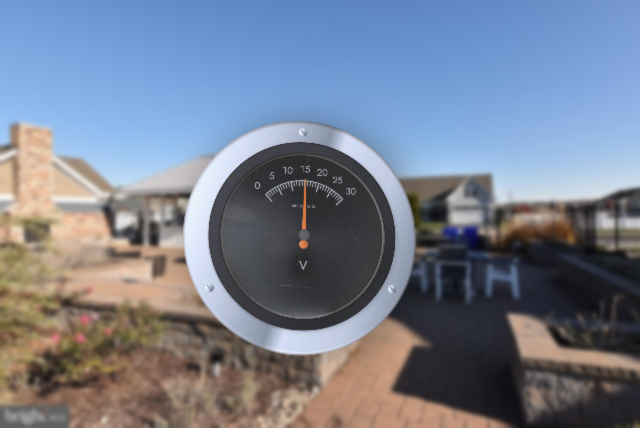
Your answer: 15 V
